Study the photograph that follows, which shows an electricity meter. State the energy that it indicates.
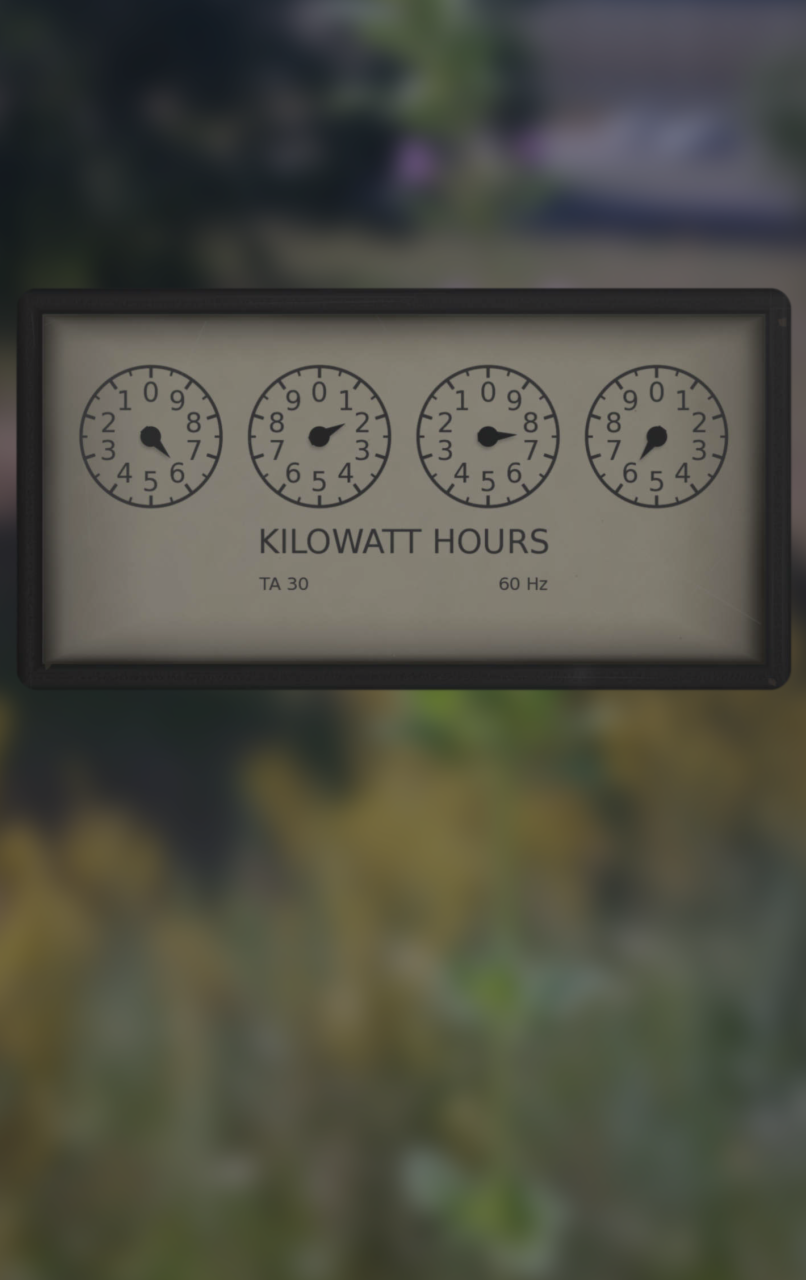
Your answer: 6176 kWh
